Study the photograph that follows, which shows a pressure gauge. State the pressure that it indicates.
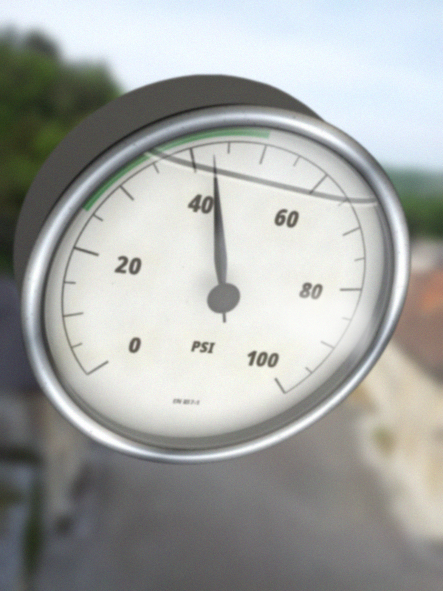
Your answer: 42.5 psi
